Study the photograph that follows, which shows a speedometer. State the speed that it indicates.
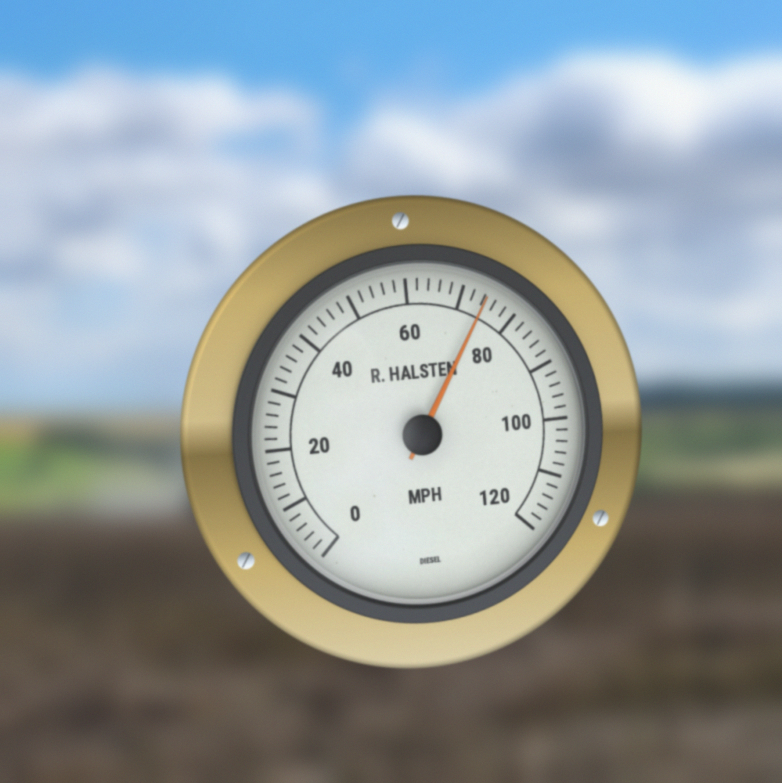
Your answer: 74 mph
